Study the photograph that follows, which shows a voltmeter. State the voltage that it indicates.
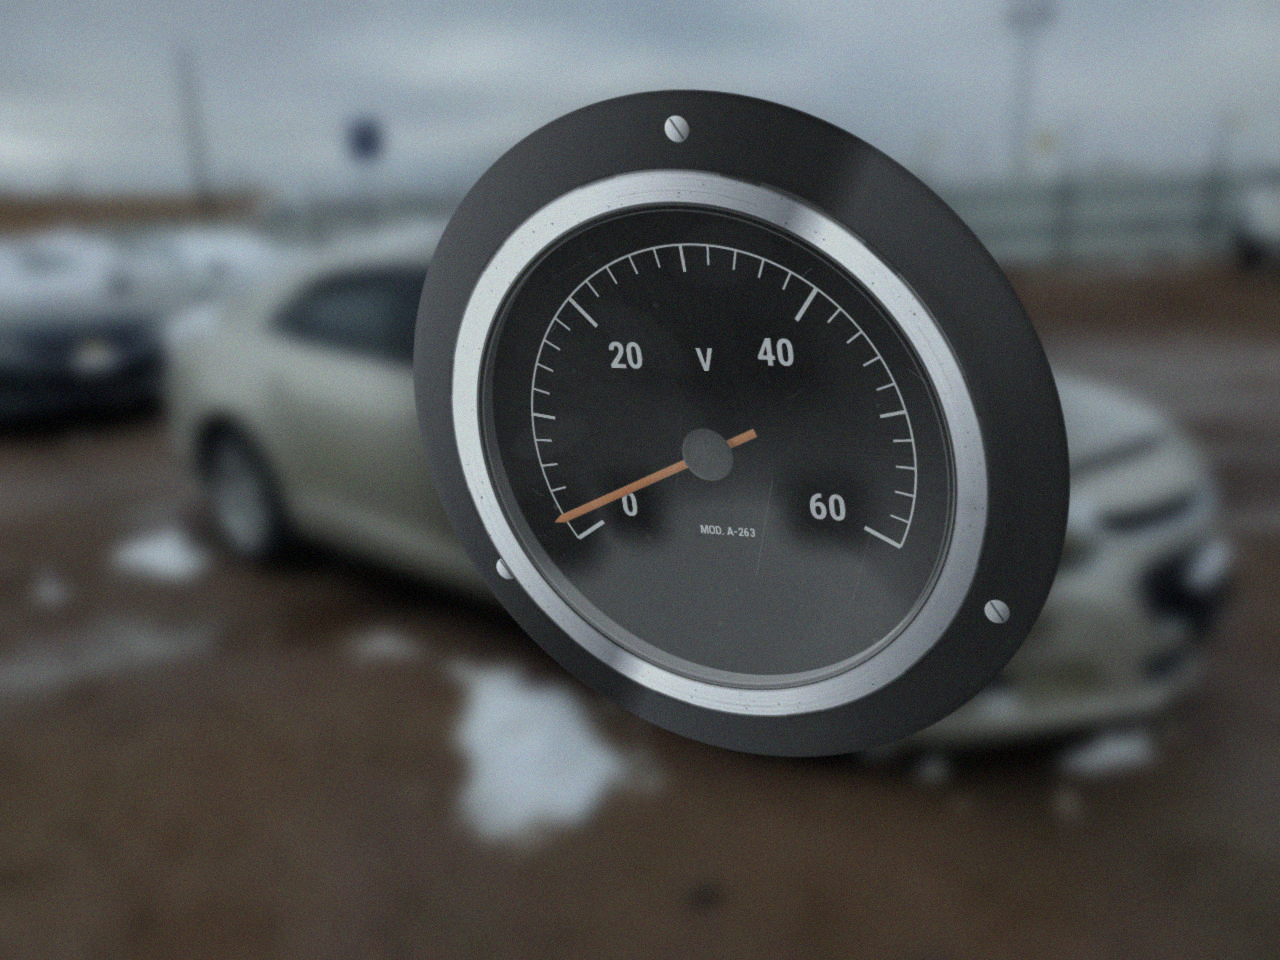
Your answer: 2 V
